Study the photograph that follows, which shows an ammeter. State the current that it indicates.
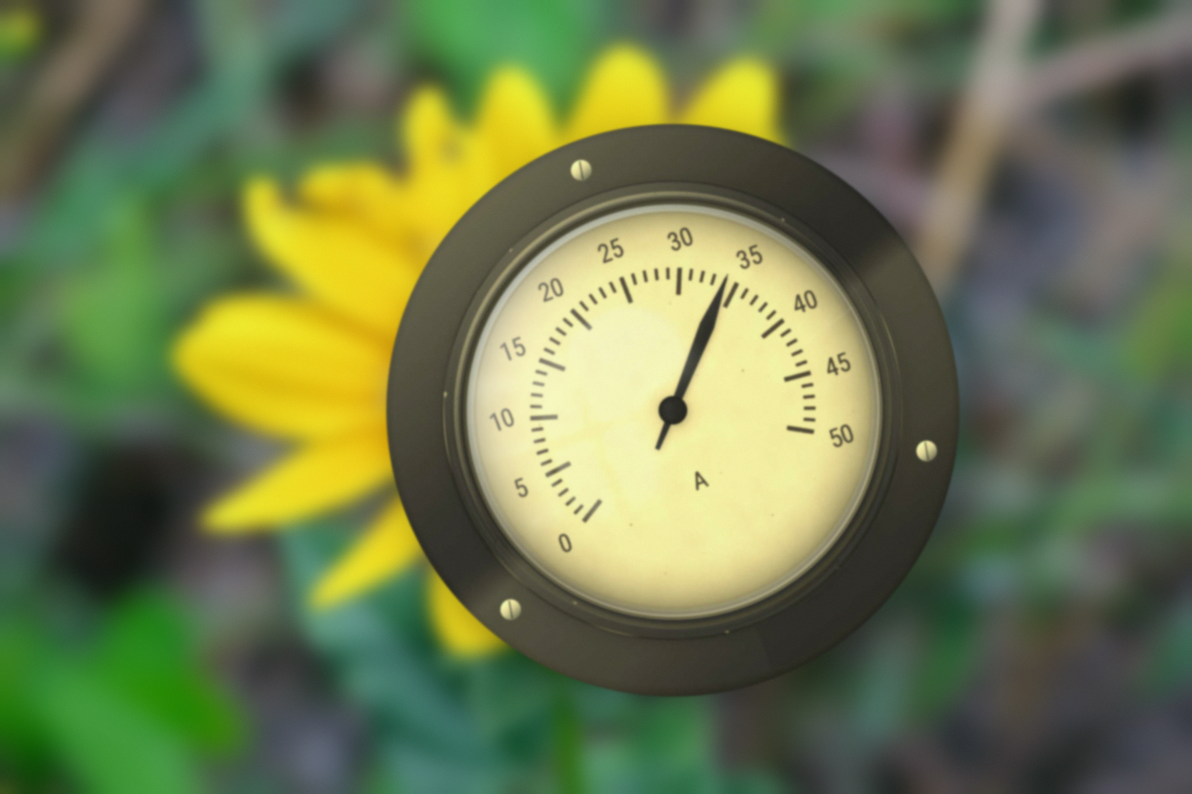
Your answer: 34 A
